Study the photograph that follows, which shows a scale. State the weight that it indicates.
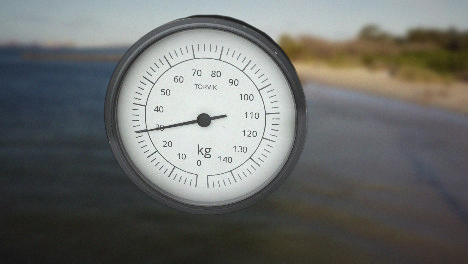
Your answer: 30 kg
